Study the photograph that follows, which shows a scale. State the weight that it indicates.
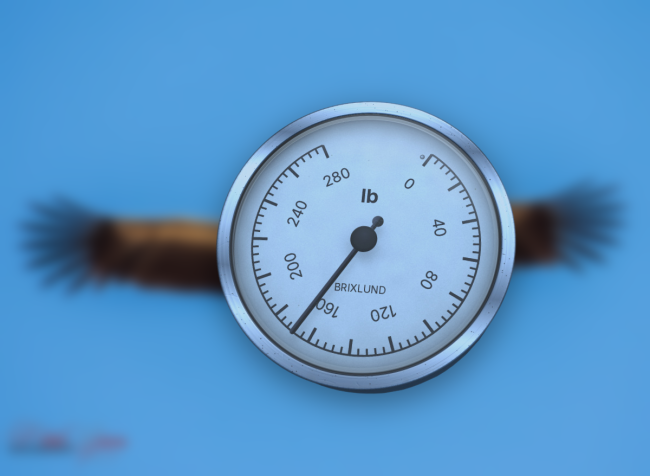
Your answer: 168 lb
